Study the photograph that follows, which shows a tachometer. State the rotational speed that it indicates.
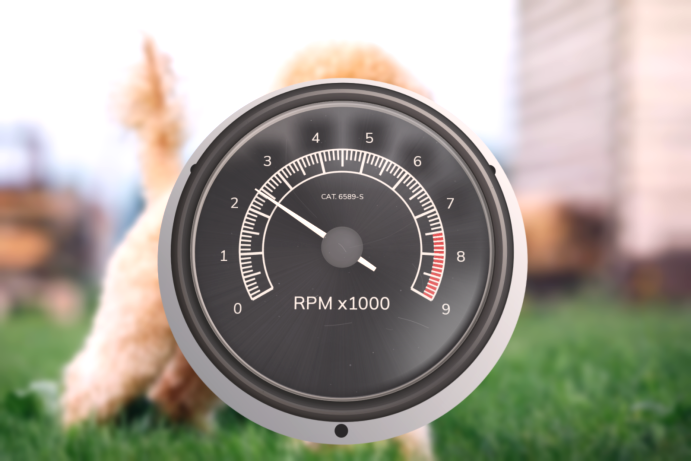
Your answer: 2400 rpm
